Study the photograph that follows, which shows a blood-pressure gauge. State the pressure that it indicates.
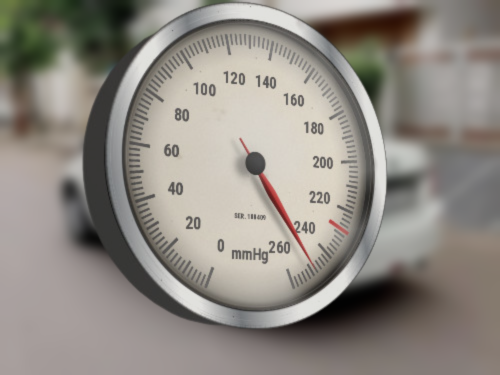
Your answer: 250 mmHg
